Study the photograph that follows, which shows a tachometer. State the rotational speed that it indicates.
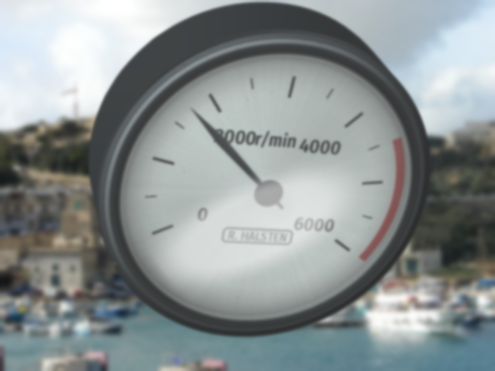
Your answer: 1750 rpm
